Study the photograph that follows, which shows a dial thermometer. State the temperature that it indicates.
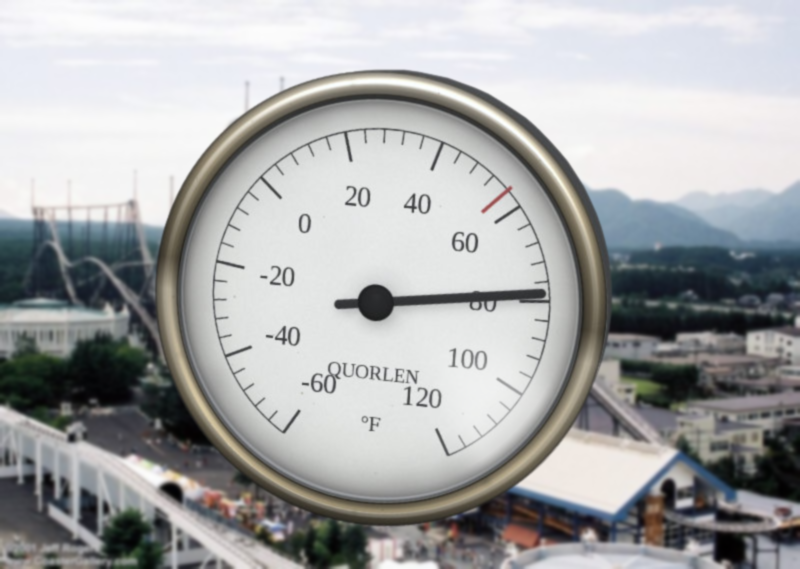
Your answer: 78 °F
